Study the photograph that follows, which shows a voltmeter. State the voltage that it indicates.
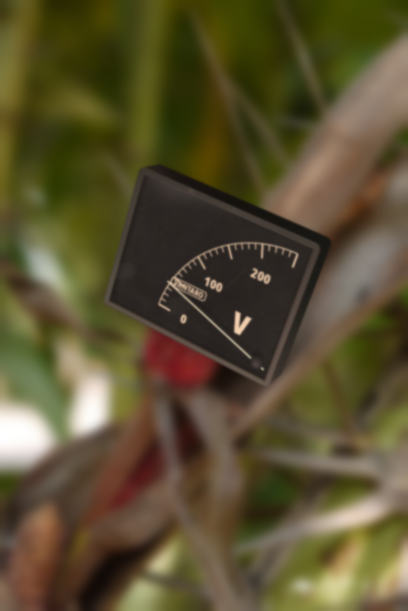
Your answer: 40 V
